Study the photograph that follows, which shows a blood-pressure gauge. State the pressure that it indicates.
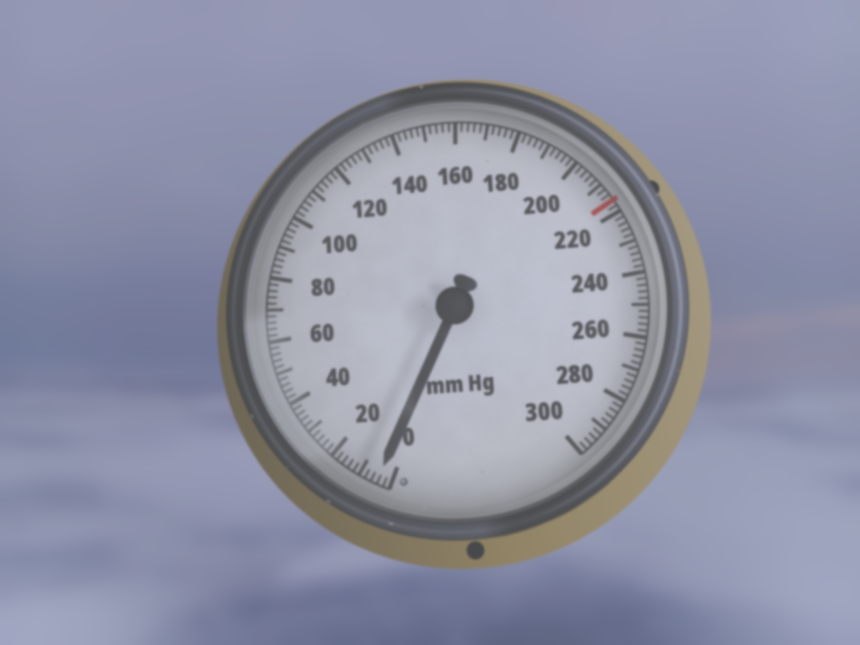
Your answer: 4 mmHg
